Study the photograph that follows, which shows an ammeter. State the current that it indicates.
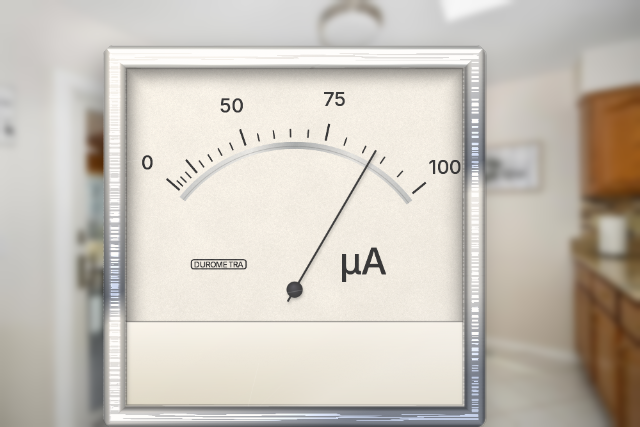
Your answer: 87.5 µA
